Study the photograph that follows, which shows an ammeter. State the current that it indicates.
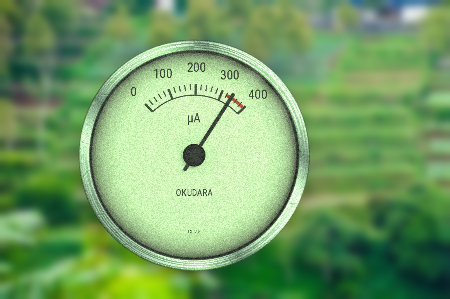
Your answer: 340 µA
